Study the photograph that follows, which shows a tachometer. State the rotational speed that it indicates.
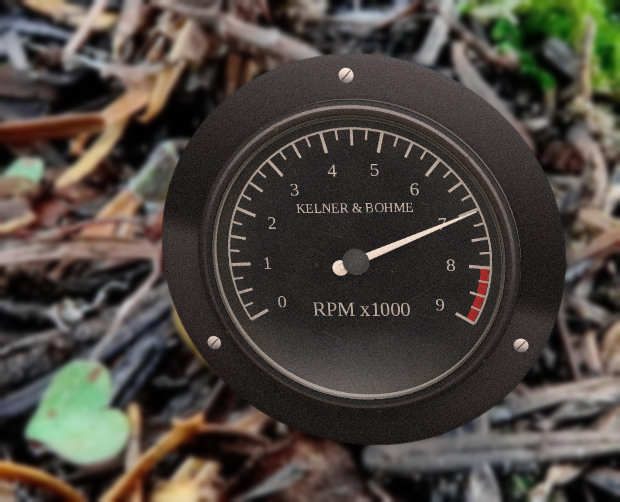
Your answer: 7000 rpm
